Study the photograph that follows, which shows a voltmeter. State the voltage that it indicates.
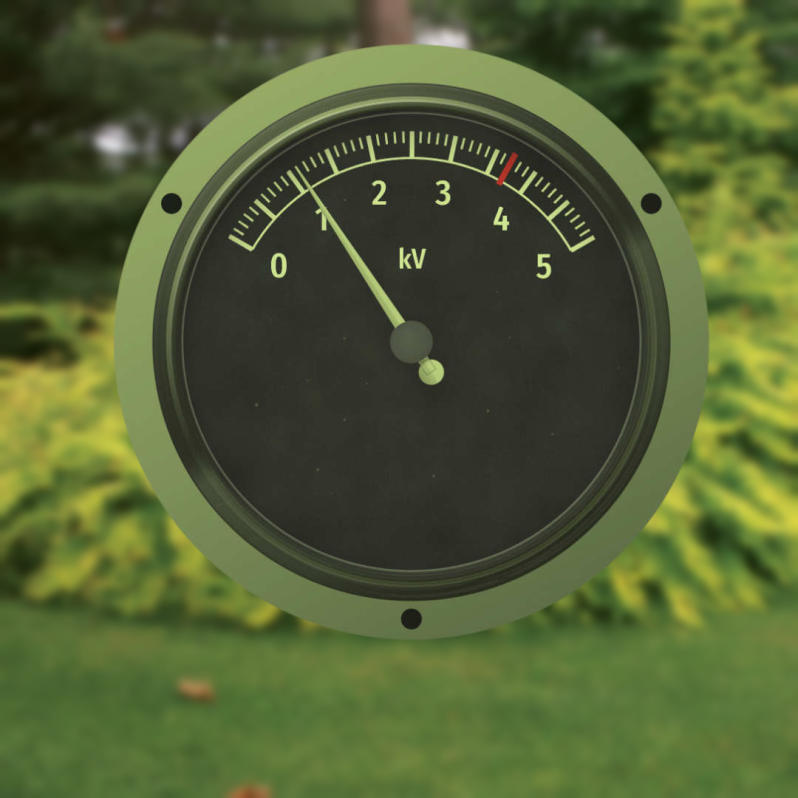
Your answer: 1.1 kV
